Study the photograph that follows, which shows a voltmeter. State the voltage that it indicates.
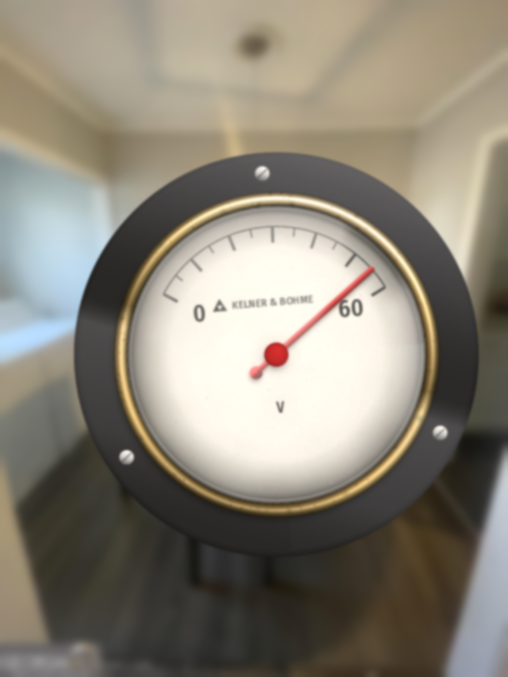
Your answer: 55 V
